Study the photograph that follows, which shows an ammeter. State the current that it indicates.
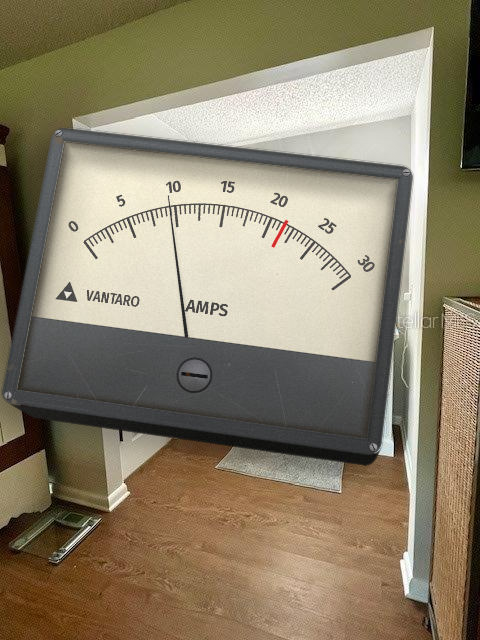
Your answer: 9.5 A
